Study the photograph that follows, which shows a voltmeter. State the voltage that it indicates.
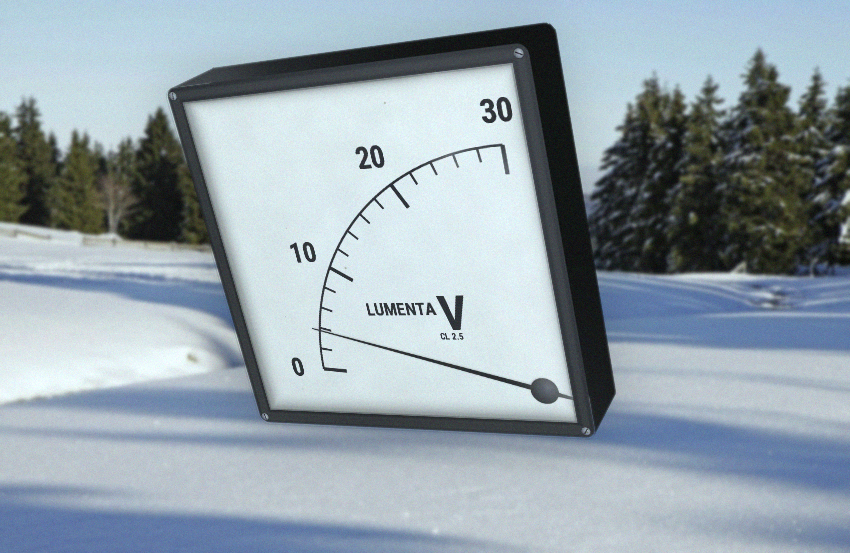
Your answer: 4 V
